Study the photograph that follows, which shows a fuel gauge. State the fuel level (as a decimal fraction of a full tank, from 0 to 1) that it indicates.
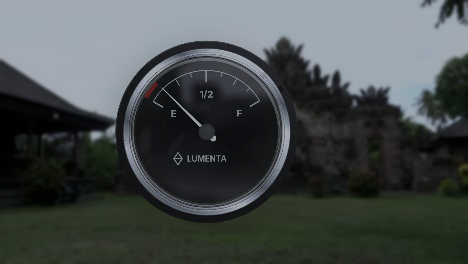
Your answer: 0.125
